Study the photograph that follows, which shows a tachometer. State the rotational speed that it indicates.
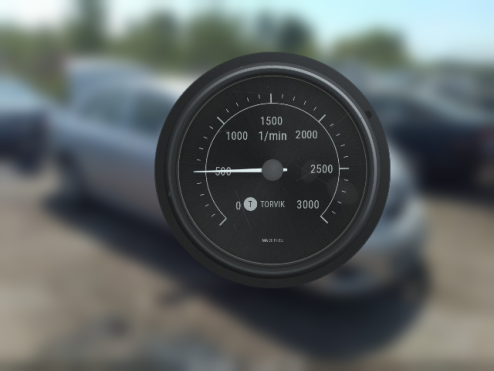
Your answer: 500 rpm
